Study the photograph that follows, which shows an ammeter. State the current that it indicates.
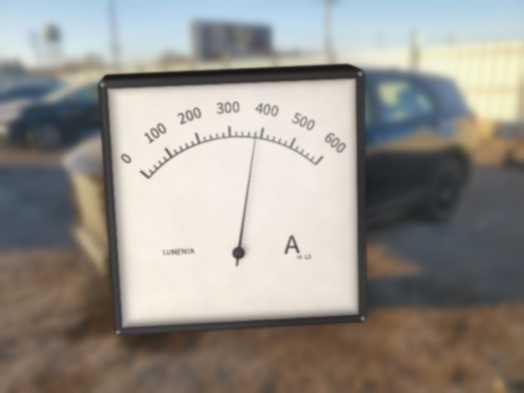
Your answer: 380 A
